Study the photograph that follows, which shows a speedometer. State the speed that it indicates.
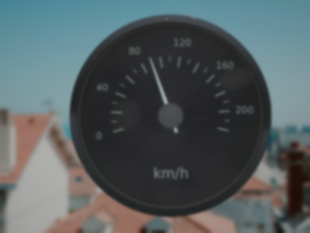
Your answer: 90 km/h
